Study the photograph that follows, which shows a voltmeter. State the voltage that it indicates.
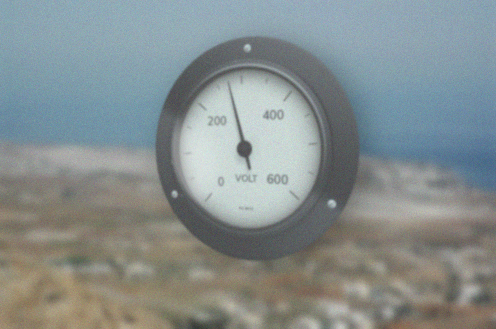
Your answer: 275 V
